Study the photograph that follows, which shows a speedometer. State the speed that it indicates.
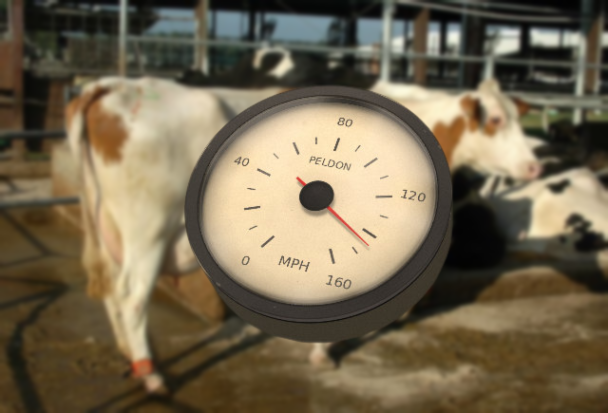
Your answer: 145 mph
